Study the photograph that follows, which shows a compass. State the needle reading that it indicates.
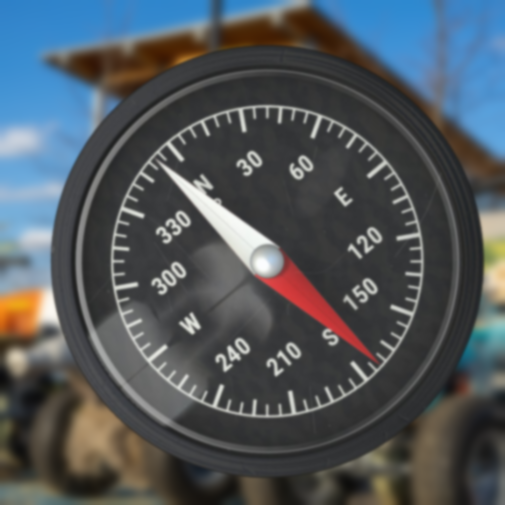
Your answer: 172.5 °
